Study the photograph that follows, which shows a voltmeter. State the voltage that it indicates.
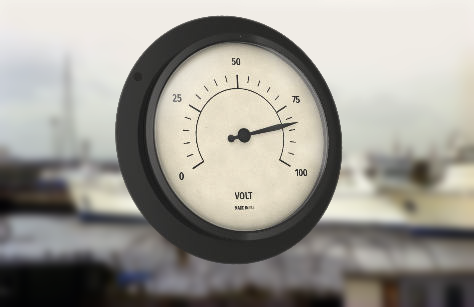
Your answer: 82.5 V
